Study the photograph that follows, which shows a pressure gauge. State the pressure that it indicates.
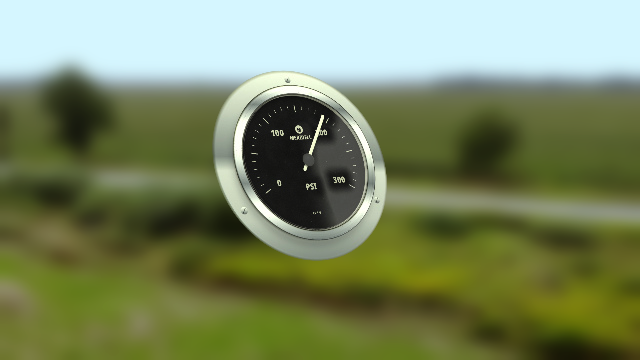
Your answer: 190 psi
